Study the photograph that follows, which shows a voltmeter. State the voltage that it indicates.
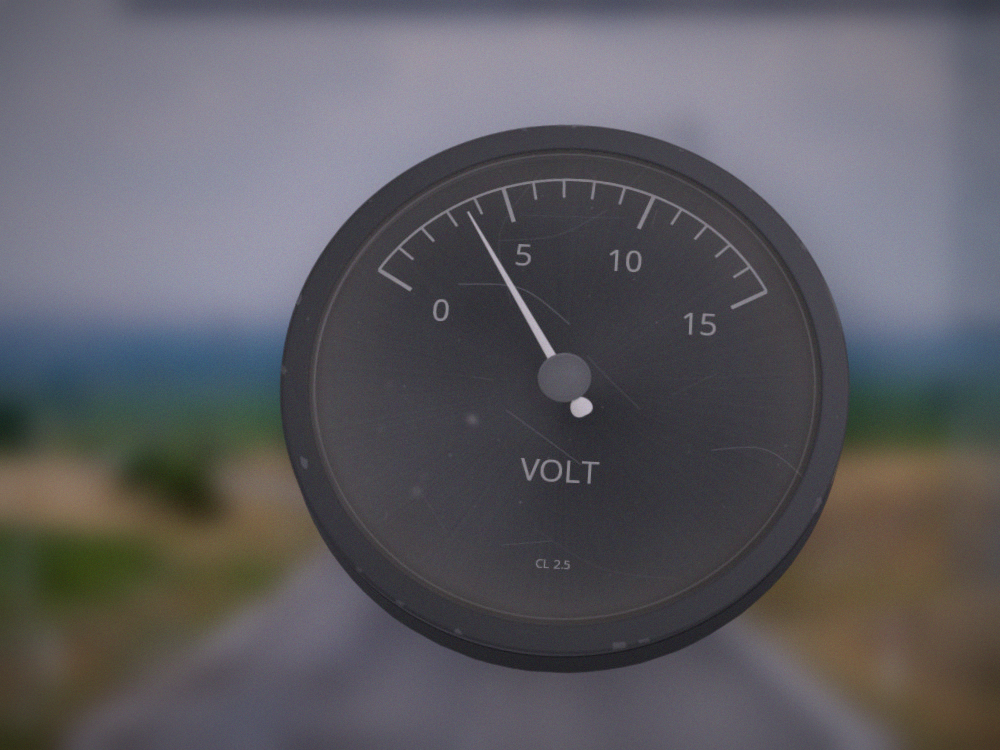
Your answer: 3.5 V
